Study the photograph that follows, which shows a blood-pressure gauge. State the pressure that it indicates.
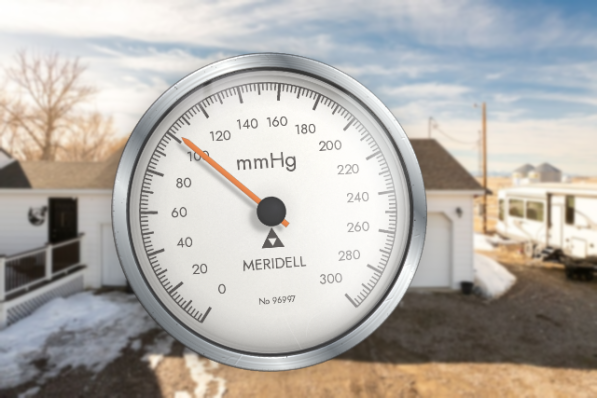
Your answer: 102 mmHg
